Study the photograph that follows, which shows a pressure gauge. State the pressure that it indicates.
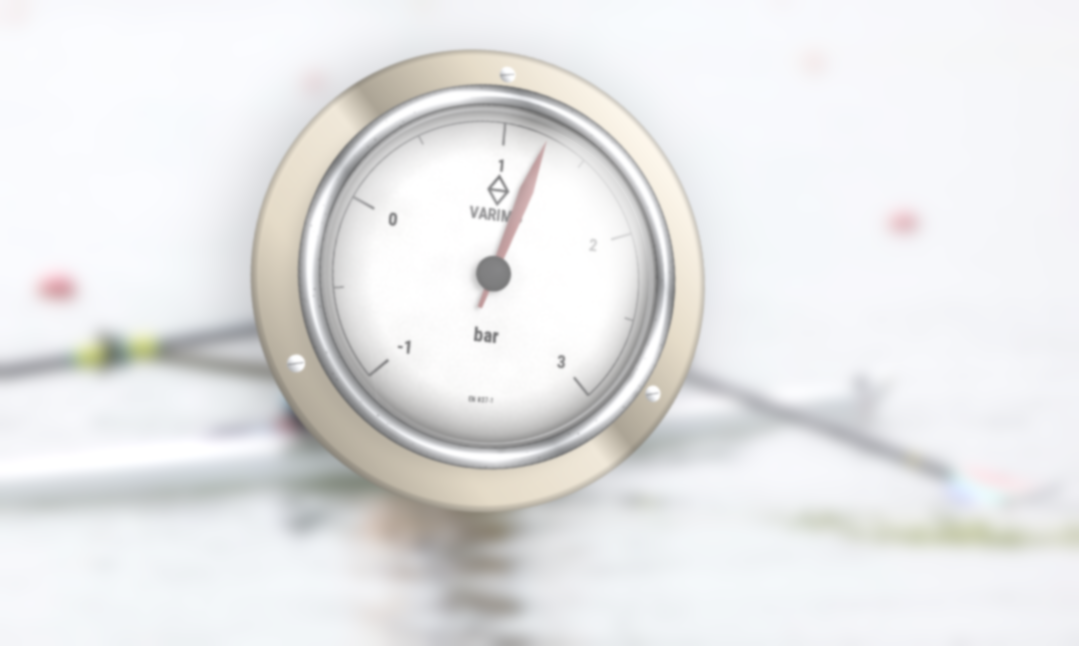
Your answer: 1.25 bar
